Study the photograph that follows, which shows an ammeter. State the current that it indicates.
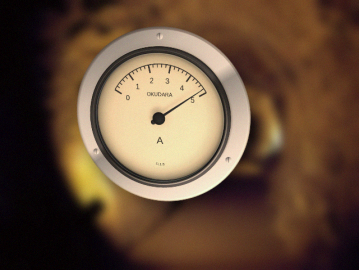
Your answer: 4.8 A
